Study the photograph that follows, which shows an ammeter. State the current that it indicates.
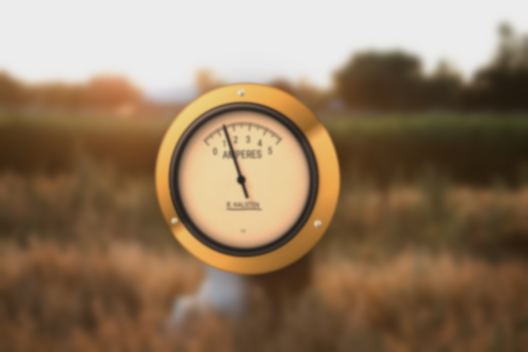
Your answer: 1.5 A
